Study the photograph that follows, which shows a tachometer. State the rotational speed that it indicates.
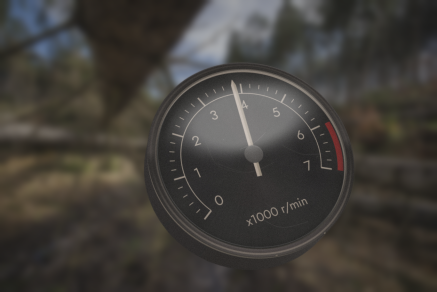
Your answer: 3800 rpm
